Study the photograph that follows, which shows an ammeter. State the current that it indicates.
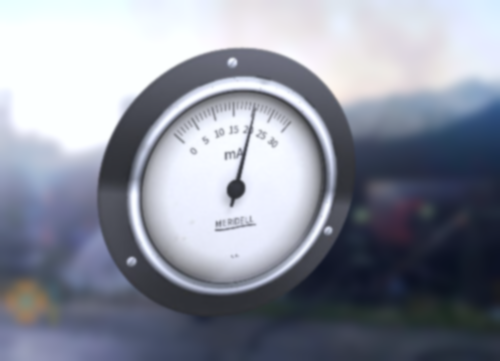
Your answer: 20 mA
